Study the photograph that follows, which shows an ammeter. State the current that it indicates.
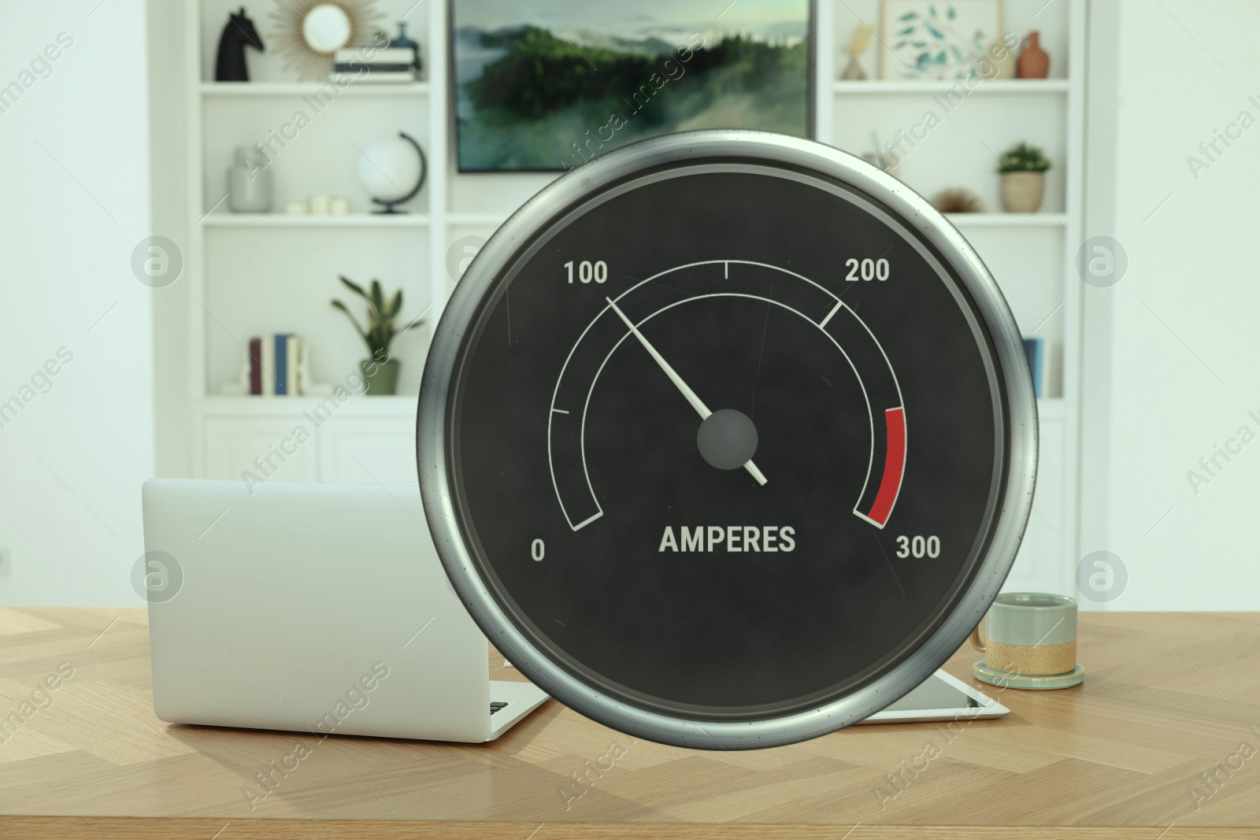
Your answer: 100 A
